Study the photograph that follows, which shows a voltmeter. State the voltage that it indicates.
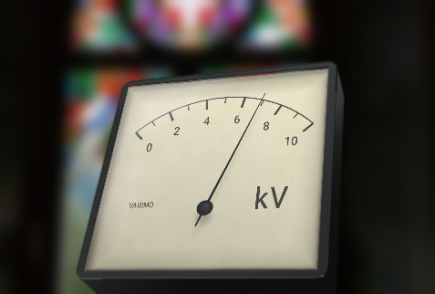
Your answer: 7 kV
